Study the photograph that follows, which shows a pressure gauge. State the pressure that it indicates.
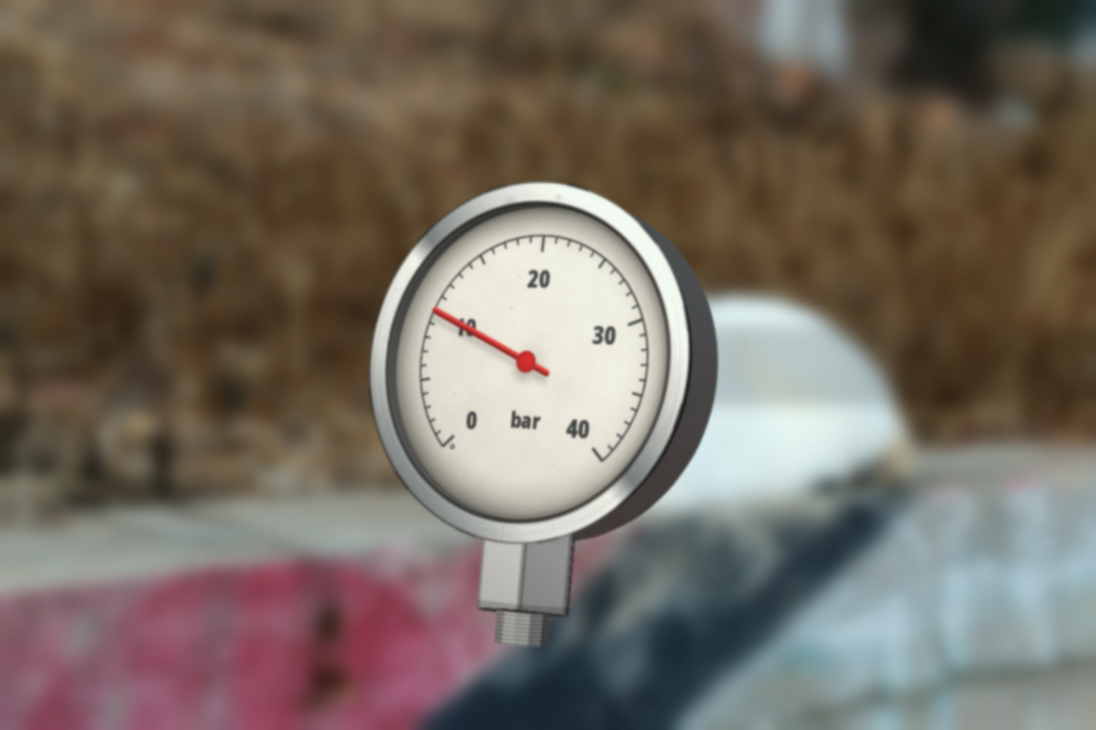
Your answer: 10 bar
